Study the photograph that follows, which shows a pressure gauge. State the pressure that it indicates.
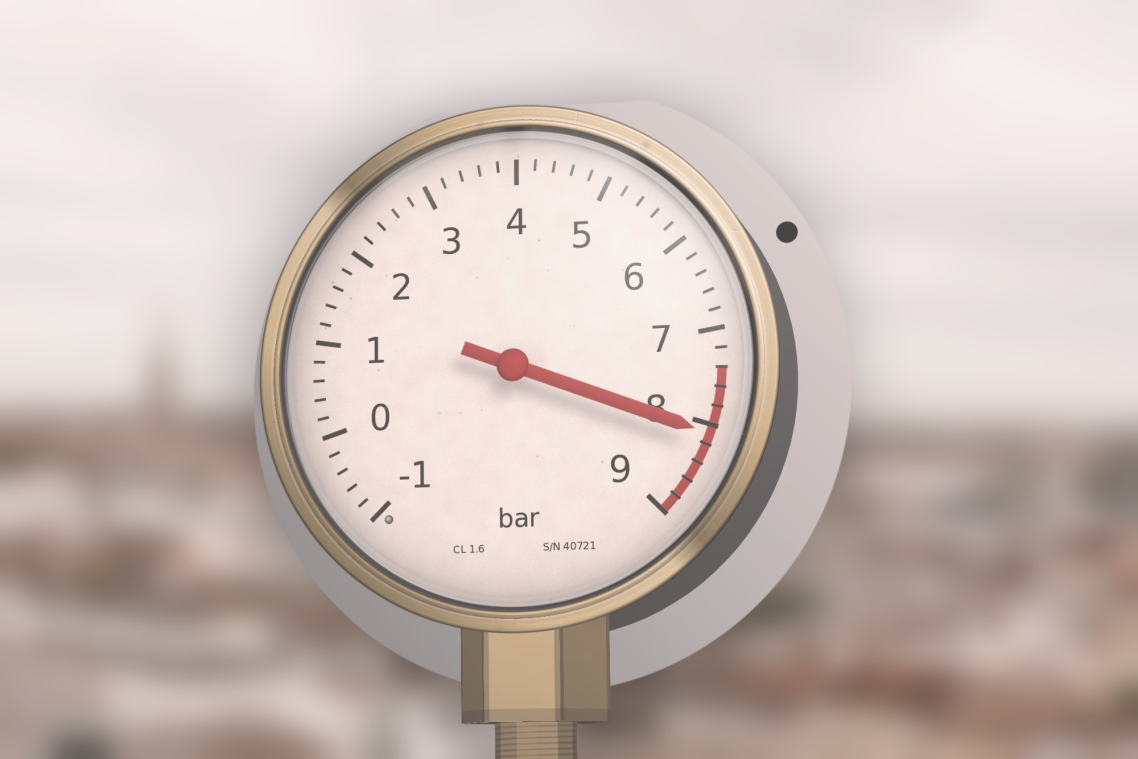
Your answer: 8.1 bar
